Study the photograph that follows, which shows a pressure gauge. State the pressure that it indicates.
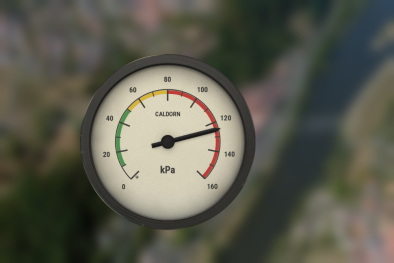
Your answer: 125 kPa
